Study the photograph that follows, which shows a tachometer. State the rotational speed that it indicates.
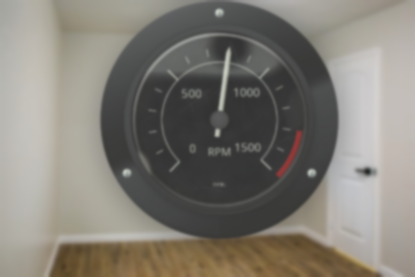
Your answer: 800 rpm
